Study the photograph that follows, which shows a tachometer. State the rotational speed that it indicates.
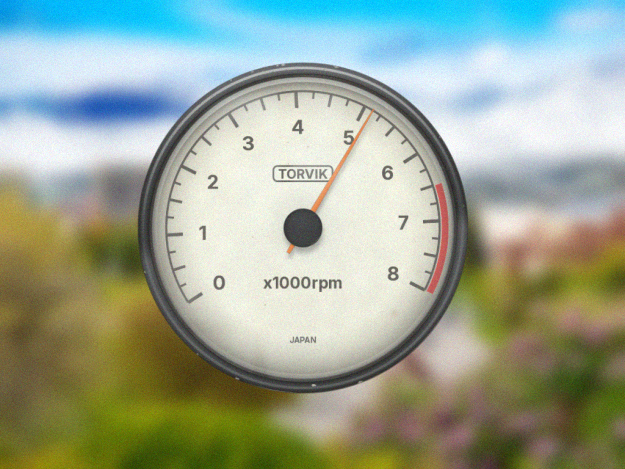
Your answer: 5125 rpm
